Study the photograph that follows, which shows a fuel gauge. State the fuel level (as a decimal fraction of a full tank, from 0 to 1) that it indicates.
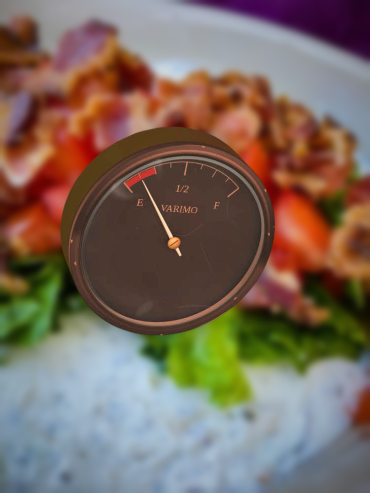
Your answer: 0.125
